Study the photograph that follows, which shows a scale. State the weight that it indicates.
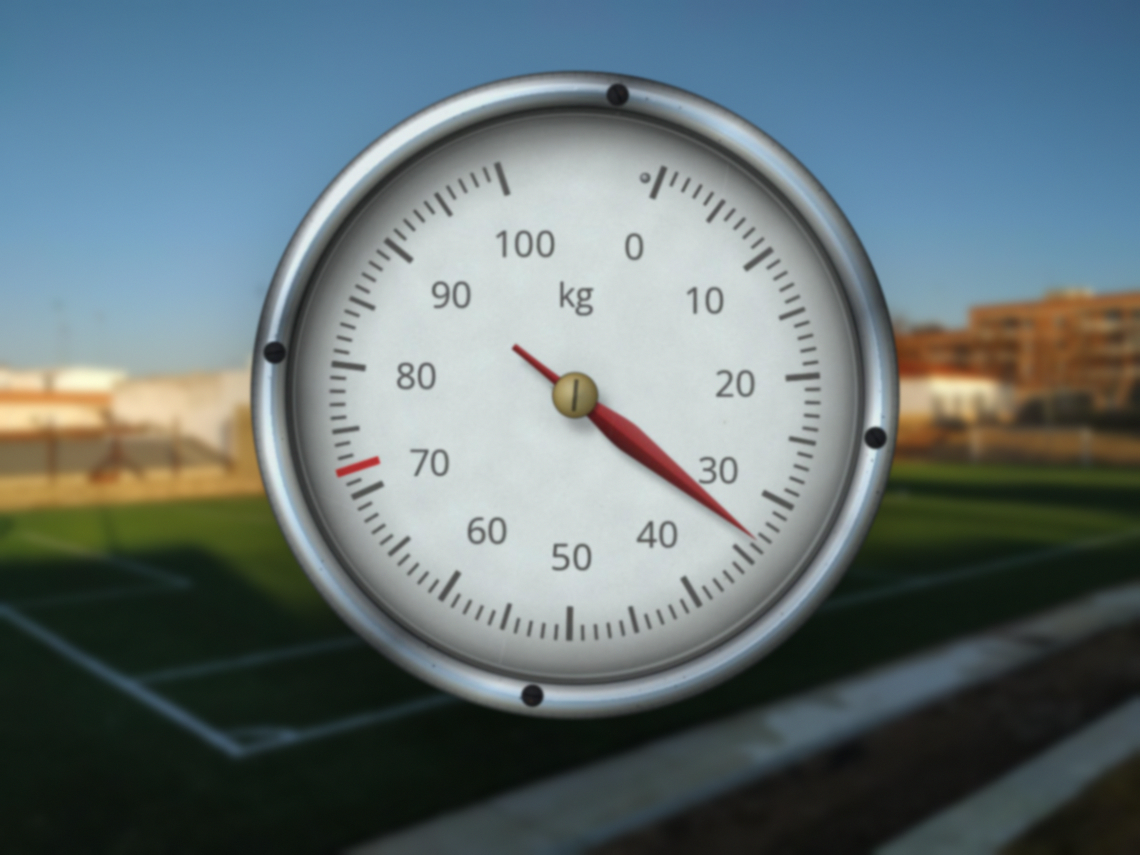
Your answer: 33.5 kg
